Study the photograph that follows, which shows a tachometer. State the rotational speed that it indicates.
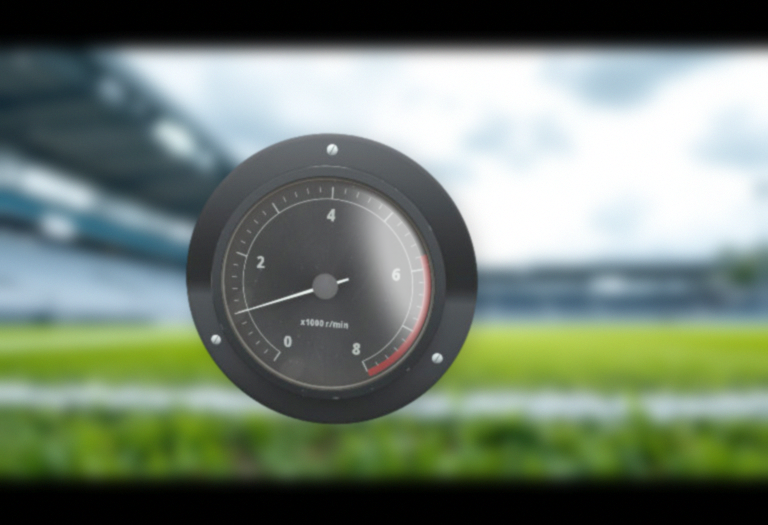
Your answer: 1000 rpm
